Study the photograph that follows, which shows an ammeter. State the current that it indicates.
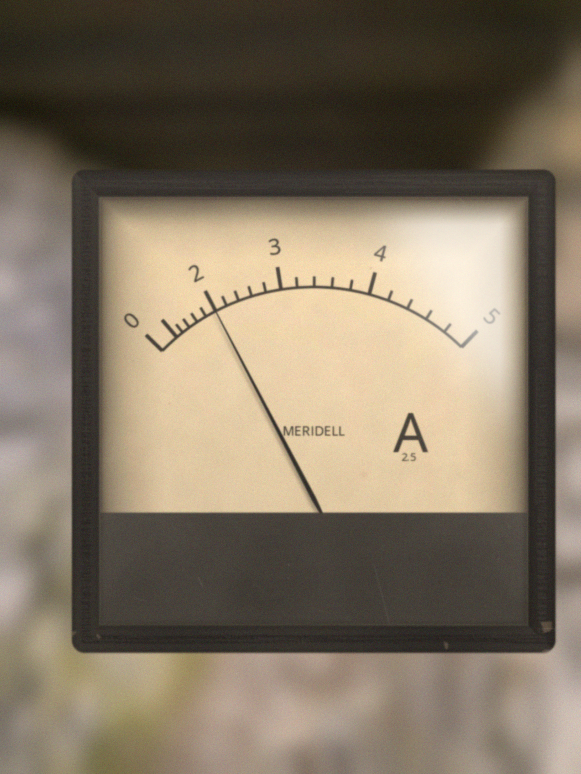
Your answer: 2 A
